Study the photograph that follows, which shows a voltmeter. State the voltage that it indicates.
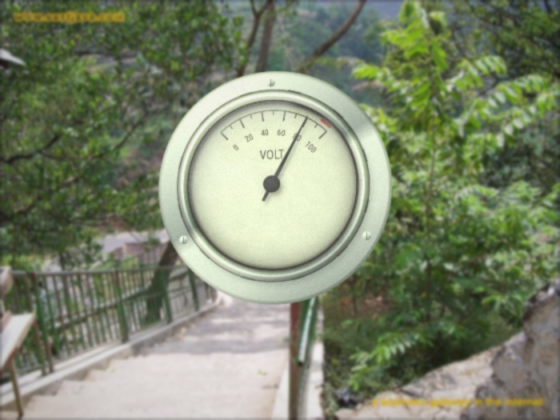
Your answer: 80 V
